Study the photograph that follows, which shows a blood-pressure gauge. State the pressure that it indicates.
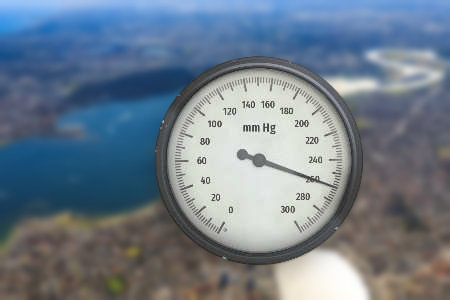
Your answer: 260 mmHg
